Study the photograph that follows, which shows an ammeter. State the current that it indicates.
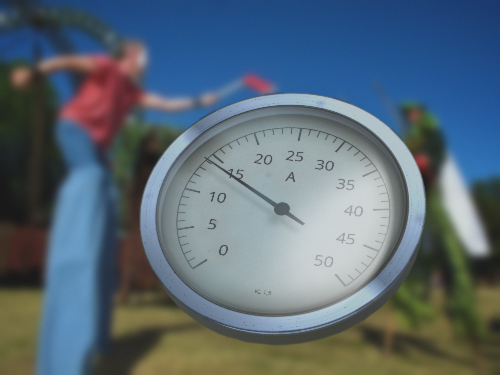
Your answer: 14 A
